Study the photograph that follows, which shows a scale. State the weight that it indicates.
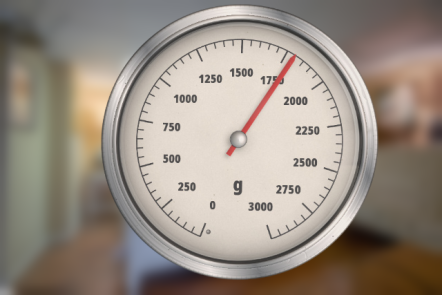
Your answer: 1800 g
